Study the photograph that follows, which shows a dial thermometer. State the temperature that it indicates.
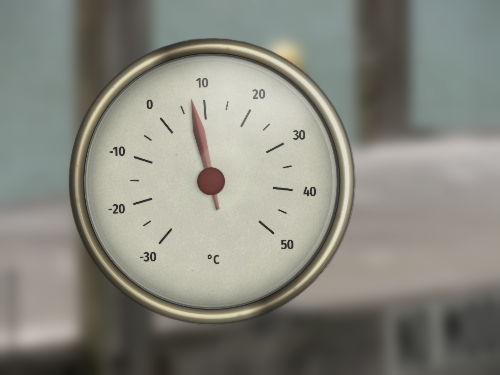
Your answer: 7.5 °C
